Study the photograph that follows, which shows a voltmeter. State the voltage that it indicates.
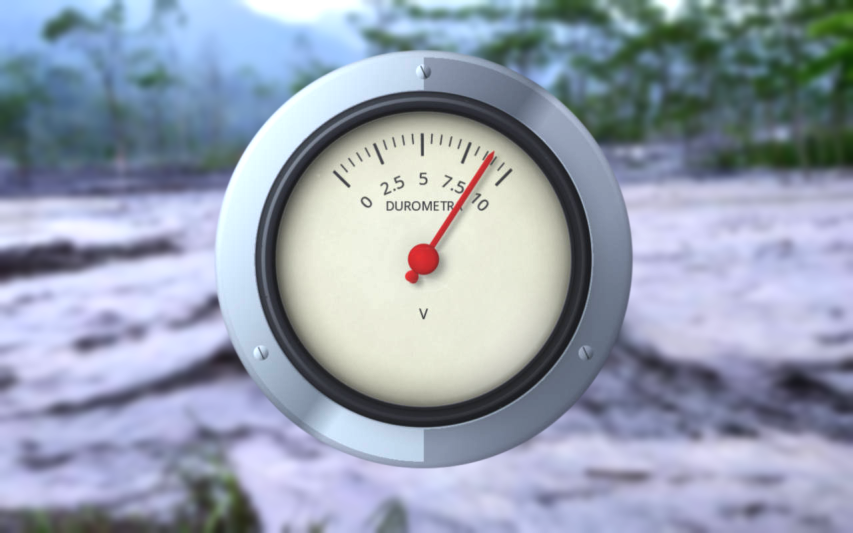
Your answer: 8.75 V
